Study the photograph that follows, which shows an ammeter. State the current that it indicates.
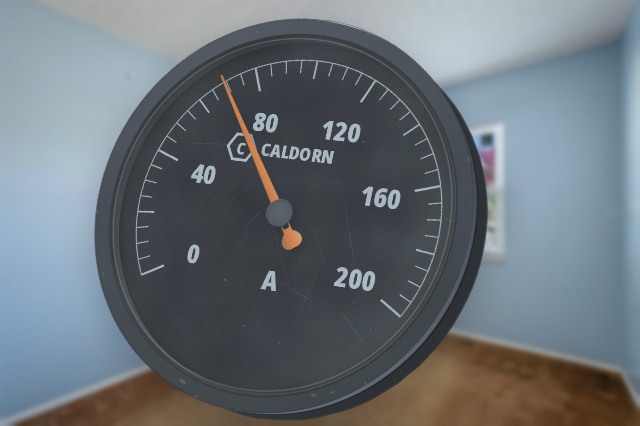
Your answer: 70 A
